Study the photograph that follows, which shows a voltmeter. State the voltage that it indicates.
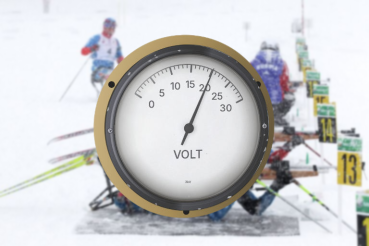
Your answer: 20 V
